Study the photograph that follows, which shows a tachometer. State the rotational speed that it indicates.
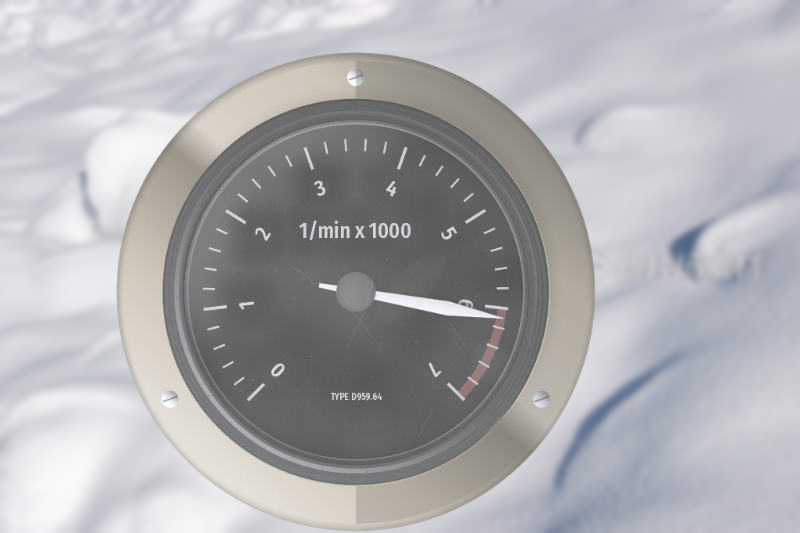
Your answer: 6100 rpm
